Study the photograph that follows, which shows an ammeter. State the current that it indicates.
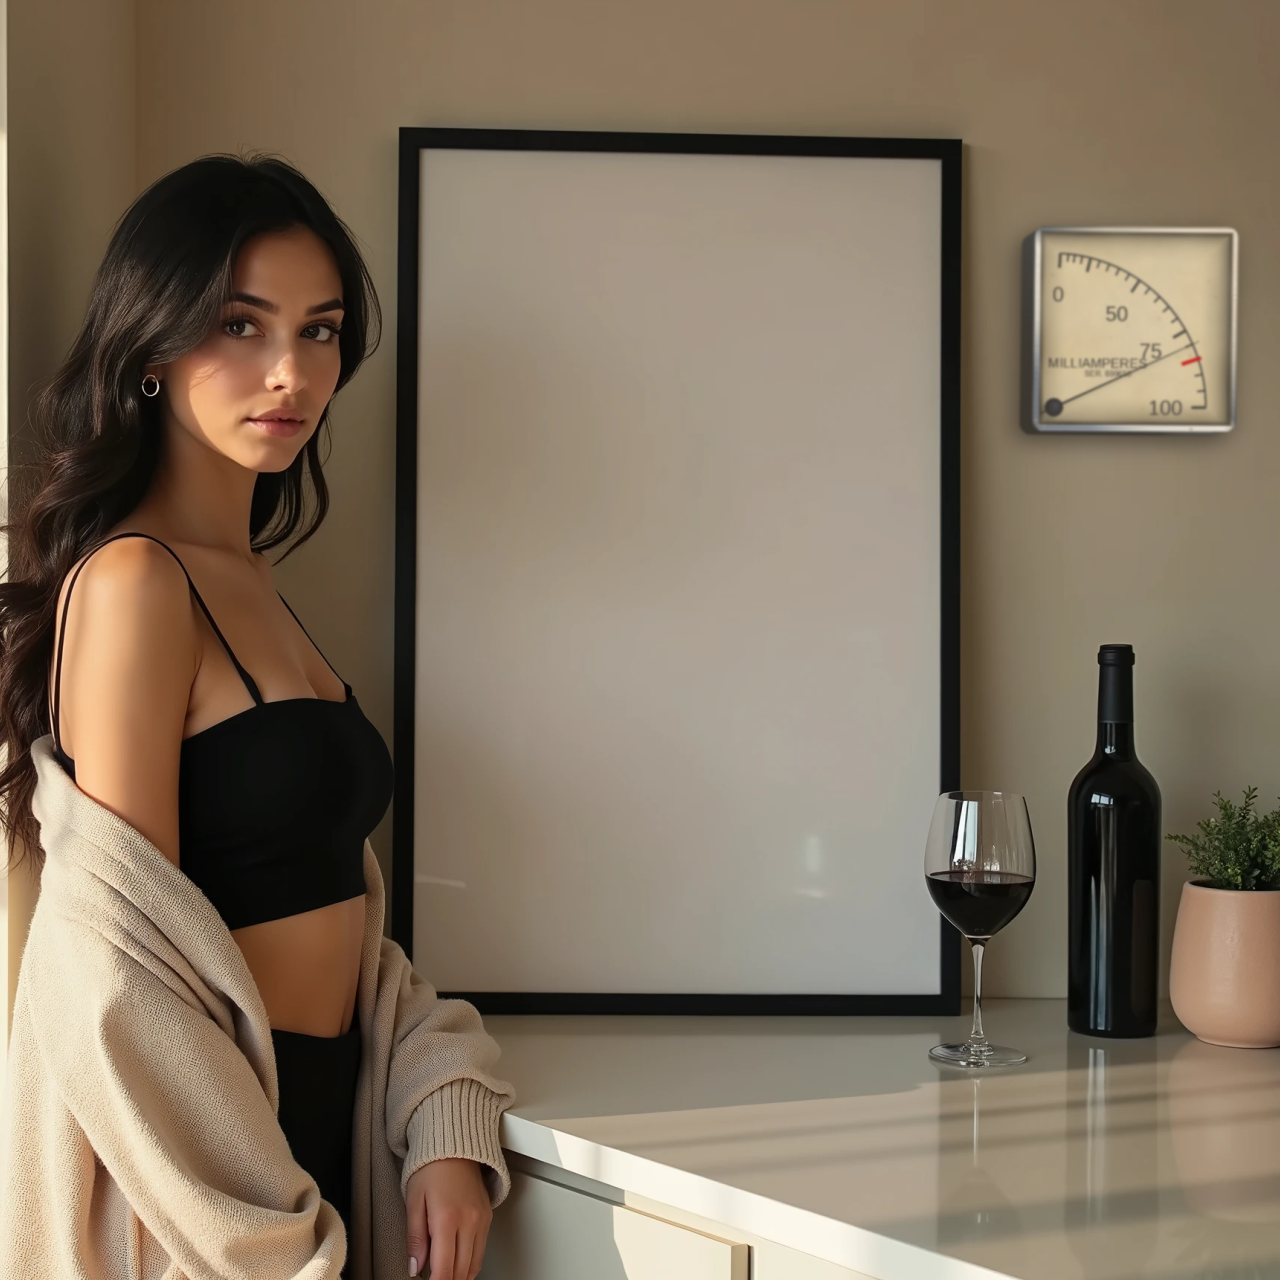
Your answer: 80 mA
